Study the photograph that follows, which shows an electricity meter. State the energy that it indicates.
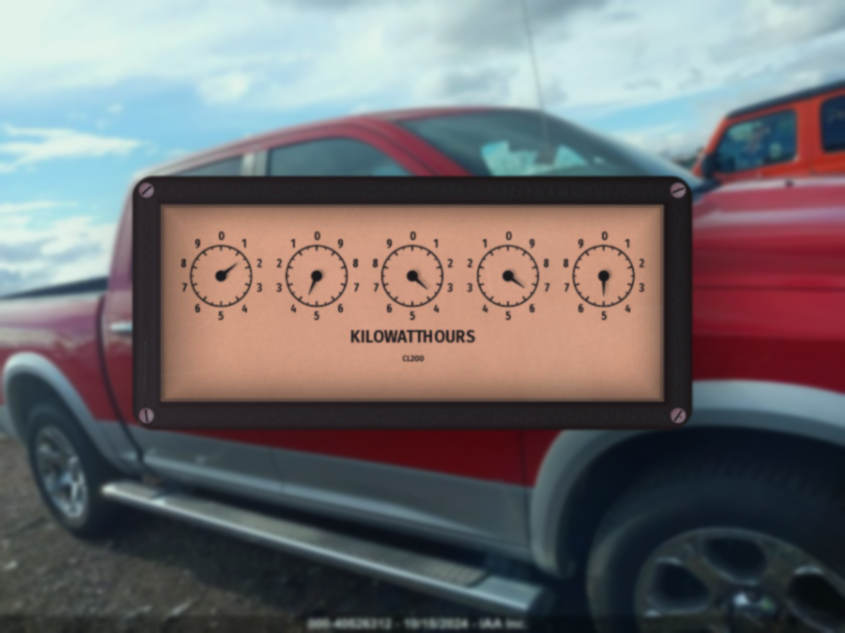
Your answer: 14365 kWh
